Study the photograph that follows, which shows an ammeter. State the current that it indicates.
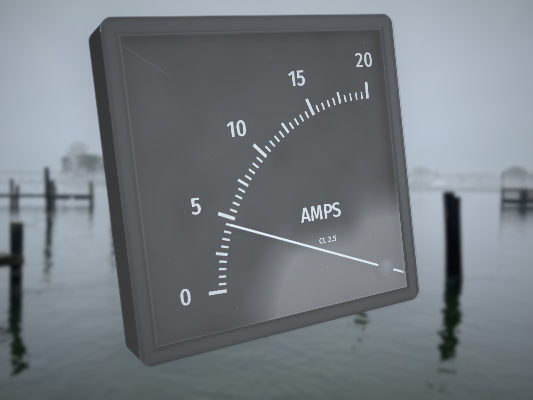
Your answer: 4.5 A
